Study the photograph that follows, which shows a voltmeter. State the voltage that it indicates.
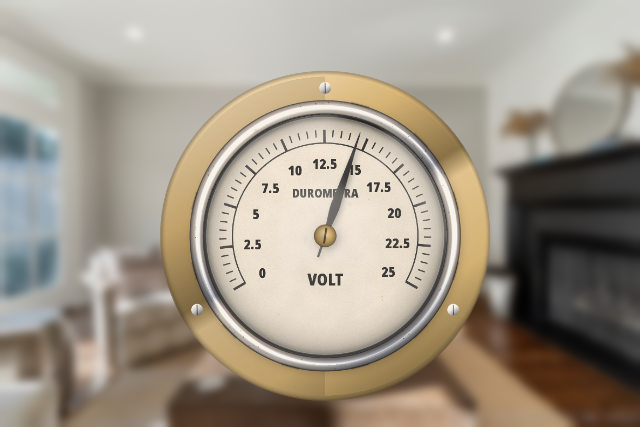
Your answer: 14.5 V
